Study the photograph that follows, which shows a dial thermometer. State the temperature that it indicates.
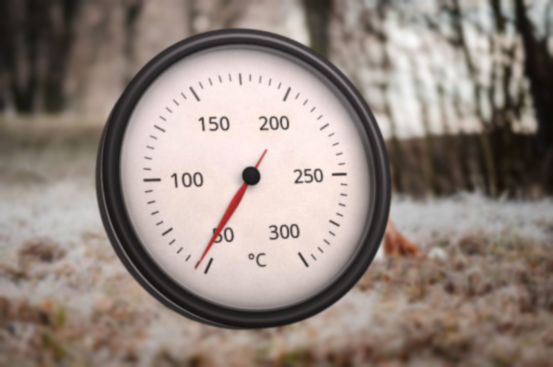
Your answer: 55 °C
